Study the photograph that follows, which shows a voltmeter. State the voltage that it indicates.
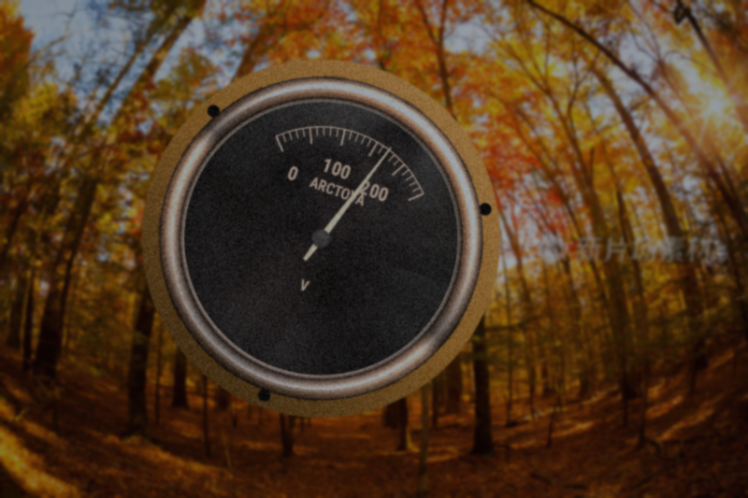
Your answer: 170 V
